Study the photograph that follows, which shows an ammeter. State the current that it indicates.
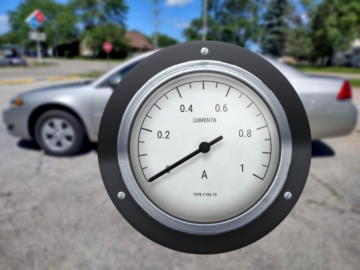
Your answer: 0 A
